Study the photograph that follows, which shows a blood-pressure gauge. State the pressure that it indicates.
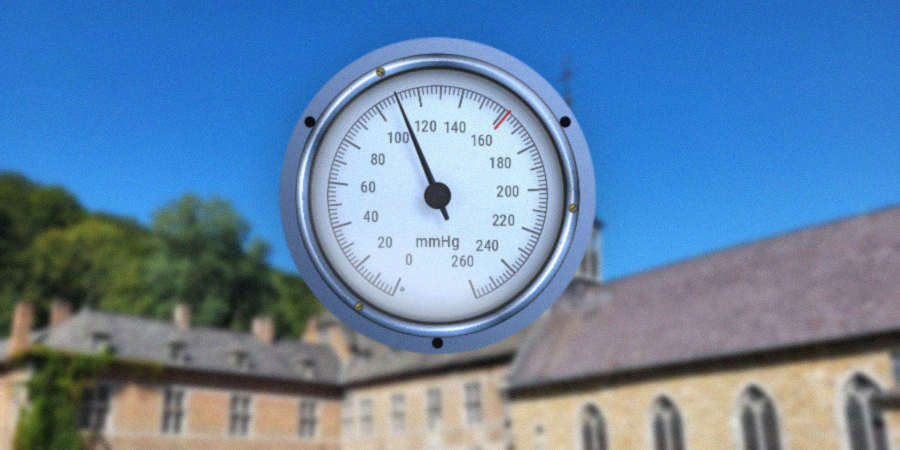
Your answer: 110 mmHg
